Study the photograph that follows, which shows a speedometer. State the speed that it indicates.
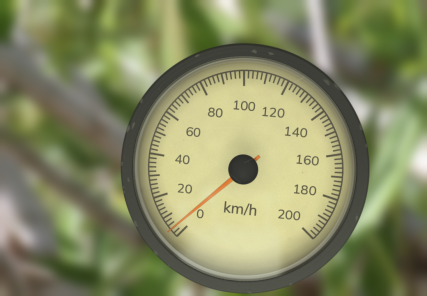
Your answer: 4 km/h
